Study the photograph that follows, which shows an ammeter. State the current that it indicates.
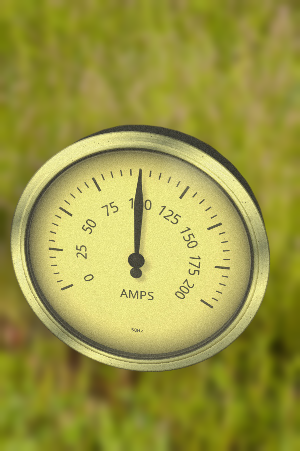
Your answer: 100 A
